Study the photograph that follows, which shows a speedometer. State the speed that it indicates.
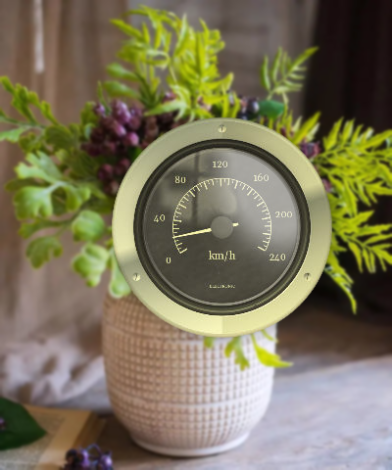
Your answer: 20 km/h
